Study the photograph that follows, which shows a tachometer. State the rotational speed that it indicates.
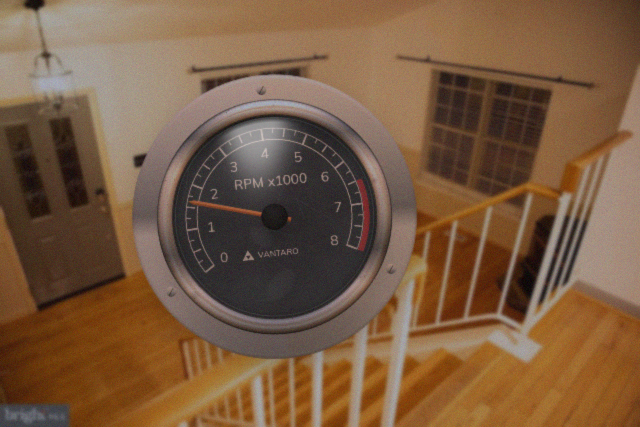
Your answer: 1625 rpm
